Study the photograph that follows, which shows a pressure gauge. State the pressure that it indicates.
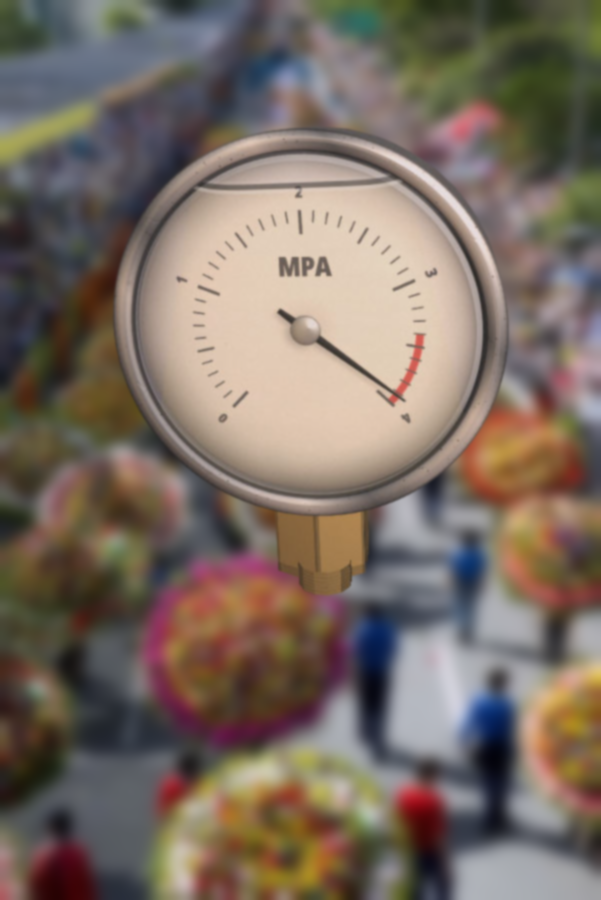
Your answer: 3.9 MPa
